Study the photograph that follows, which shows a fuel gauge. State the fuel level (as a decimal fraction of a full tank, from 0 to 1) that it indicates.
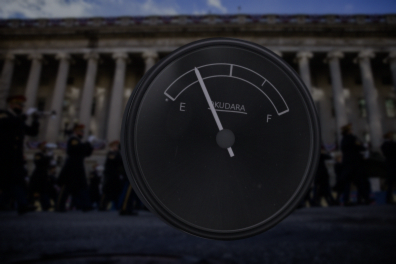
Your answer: 0.25
